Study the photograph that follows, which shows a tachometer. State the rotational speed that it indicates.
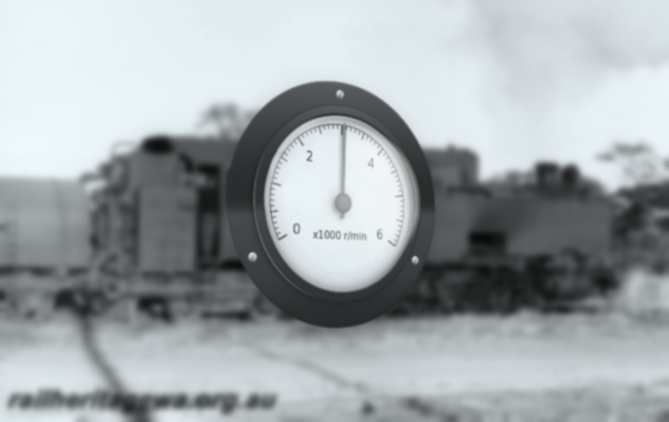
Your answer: 3000 rpm
